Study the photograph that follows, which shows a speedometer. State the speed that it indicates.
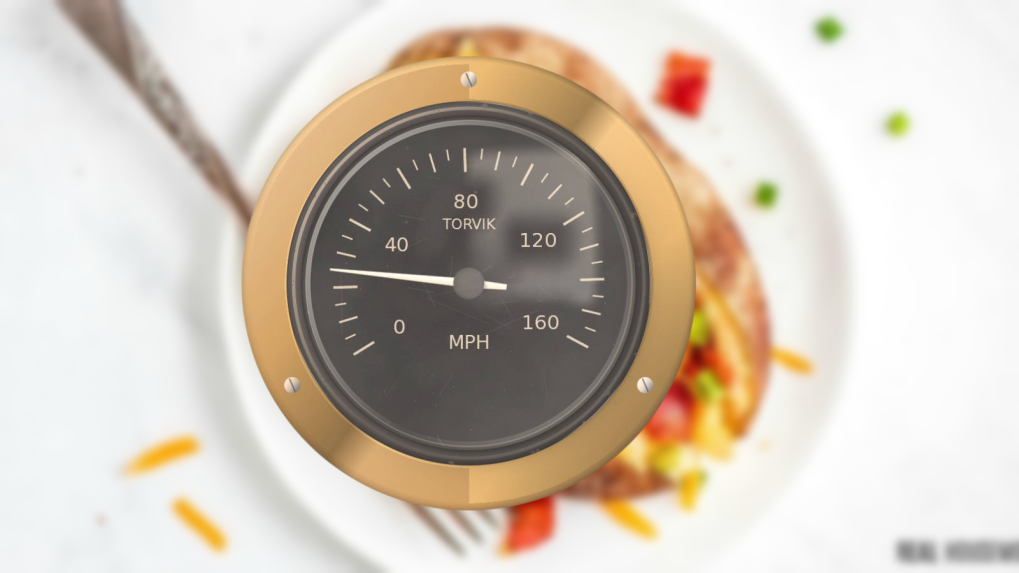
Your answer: 25 mph
